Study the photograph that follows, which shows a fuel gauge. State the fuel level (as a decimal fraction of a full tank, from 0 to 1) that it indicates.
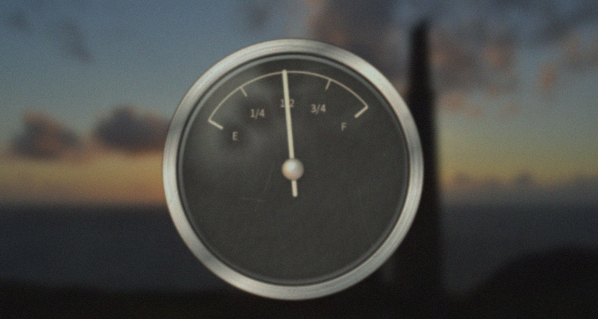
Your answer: 0.5
